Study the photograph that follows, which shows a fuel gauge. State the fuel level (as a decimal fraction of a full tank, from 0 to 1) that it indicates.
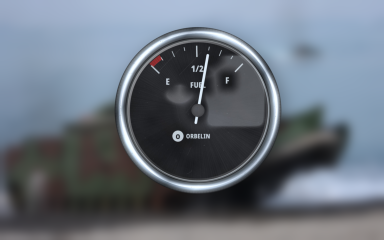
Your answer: 0.625
